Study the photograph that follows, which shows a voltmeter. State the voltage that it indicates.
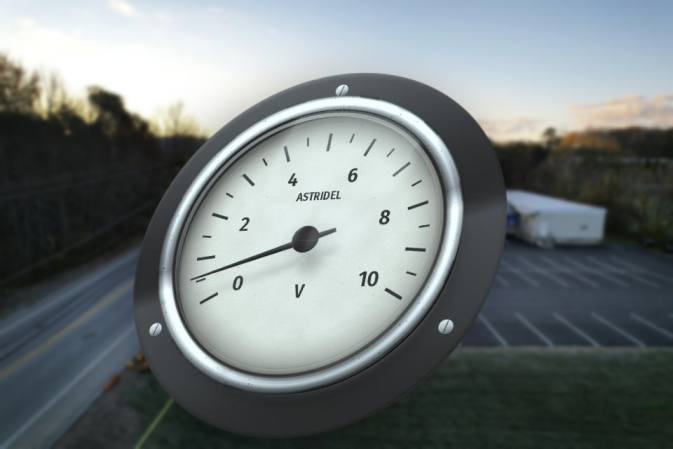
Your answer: 0.5 V
